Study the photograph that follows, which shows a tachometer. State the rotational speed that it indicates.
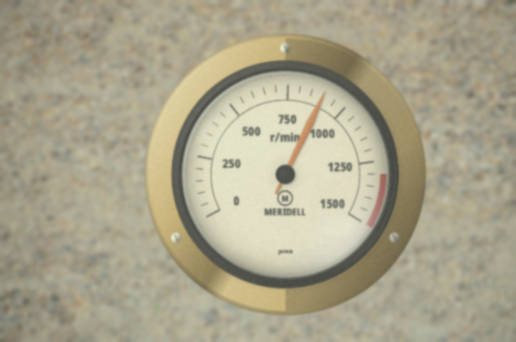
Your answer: 900 rpm
